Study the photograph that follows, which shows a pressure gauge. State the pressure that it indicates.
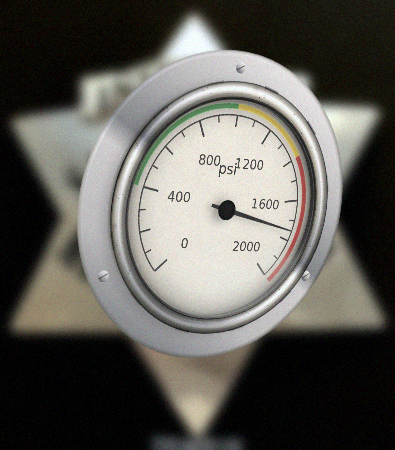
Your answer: 1750 psi
